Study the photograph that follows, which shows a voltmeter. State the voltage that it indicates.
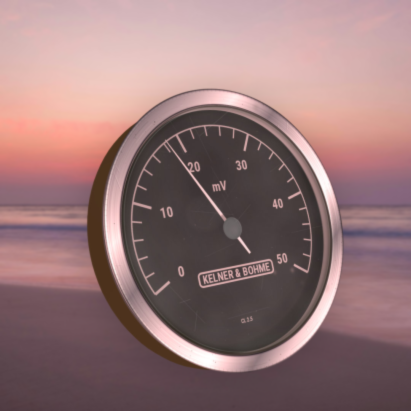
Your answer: 18 mV
